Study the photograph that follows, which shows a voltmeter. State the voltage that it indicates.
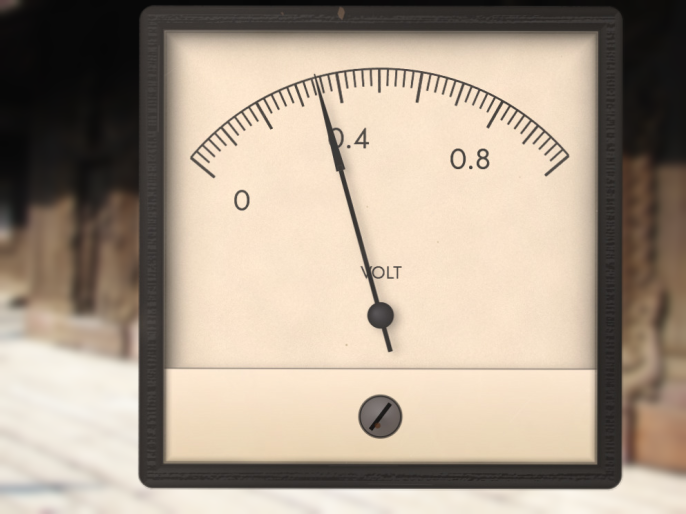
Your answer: 0.35 V
